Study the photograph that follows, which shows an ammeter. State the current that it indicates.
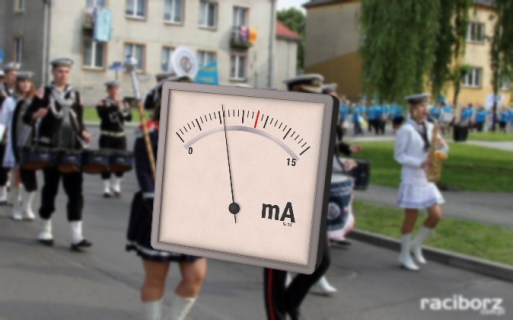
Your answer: 5.5 mA
